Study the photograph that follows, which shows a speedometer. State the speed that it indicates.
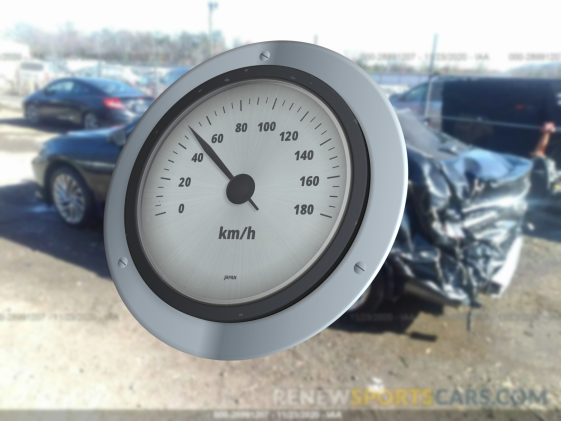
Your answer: 50 km/h
